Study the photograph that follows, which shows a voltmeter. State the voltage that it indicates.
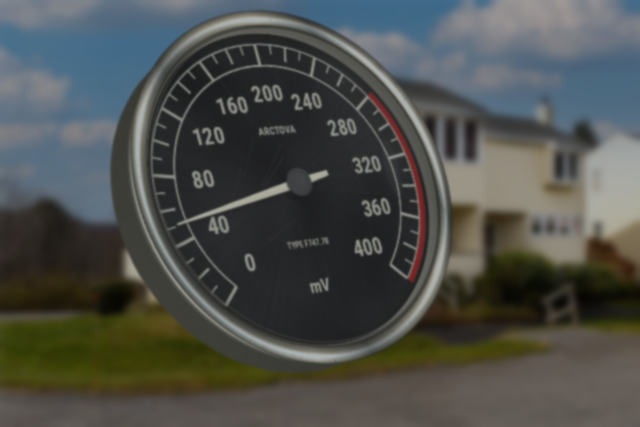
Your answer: 50 mV
